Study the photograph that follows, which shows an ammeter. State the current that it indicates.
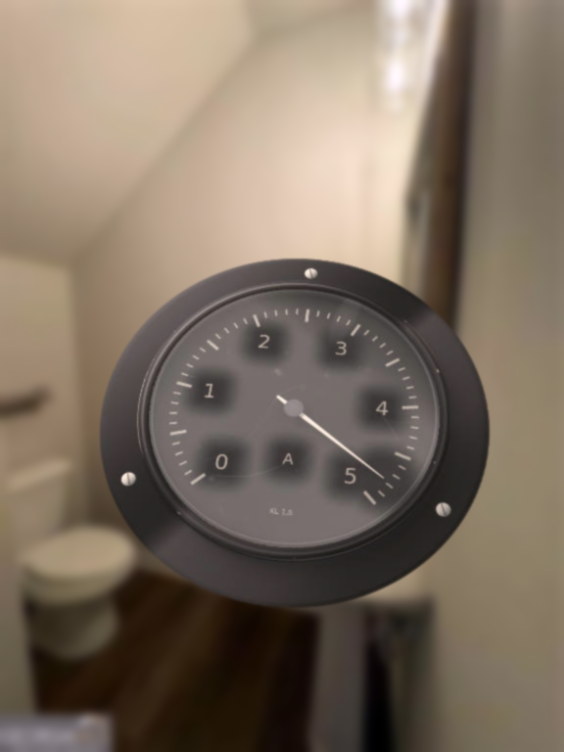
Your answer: 4.8 A
